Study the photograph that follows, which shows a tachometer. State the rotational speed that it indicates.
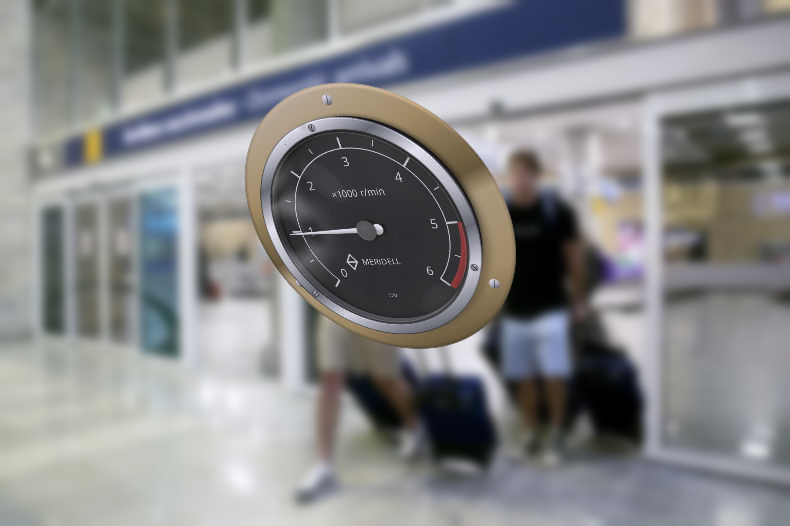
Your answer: 1000 rpm
